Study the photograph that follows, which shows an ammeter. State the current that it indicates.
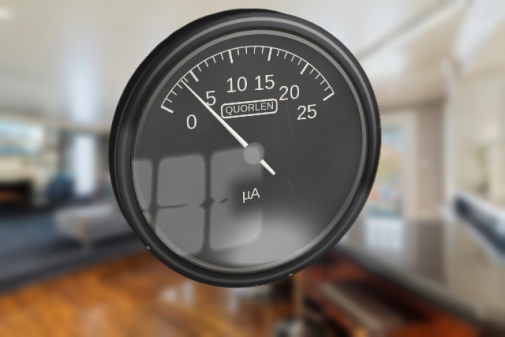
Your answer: 3.5 µA
